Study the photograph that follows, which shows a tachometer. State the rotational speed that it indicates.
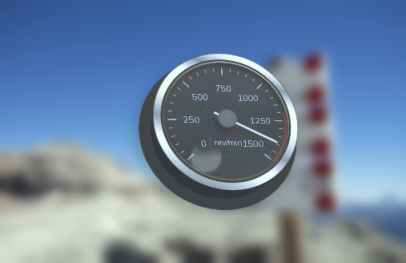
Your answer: 1400 rpm
